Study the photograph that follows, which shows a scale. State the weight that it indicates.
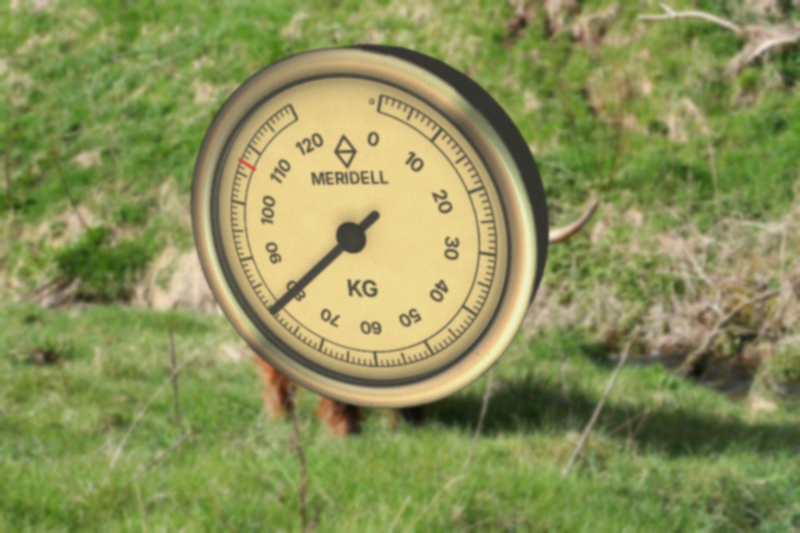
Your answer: 80 kg
